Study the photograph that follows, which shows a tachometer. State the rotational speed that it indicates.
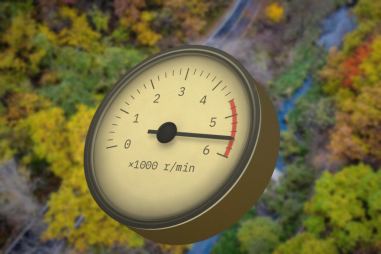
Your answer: 5600 rpm
